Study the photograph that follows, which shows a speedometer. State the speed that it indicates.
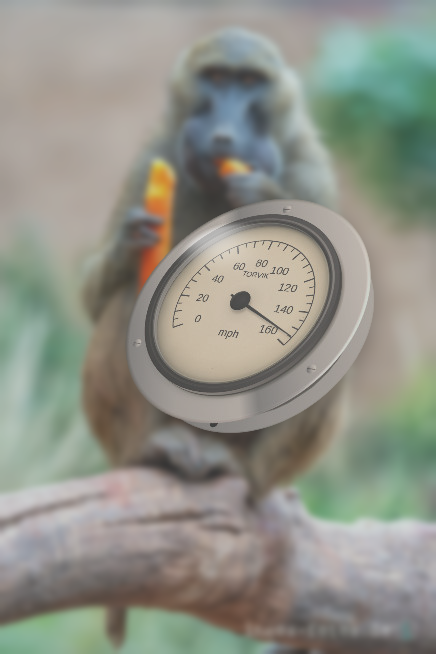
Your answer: 155 mph
